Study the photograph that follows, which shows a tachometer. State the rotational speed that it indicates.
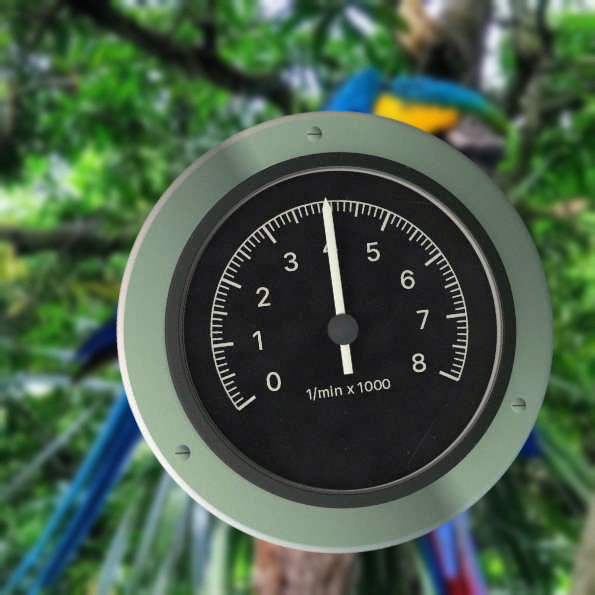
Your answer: 4000 rpm
